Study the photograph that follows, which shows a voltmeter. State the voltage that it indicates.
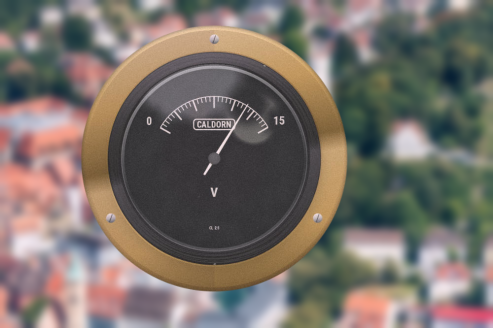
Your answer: 11.5 V
